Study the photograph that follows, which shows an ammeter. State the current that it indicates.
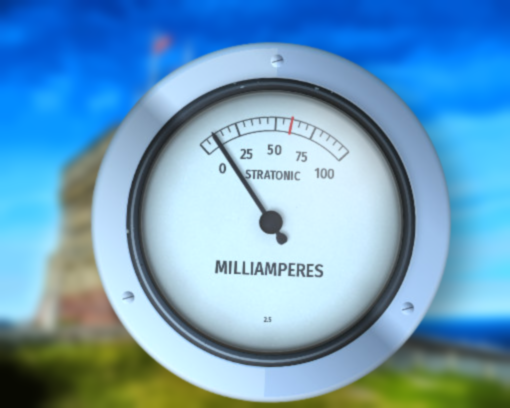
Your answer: 10 mA
